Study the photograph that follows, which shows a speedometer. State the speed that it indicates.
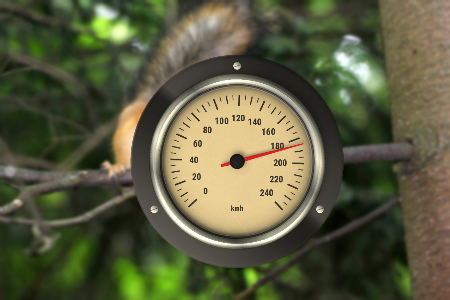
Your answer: 185 km/h
